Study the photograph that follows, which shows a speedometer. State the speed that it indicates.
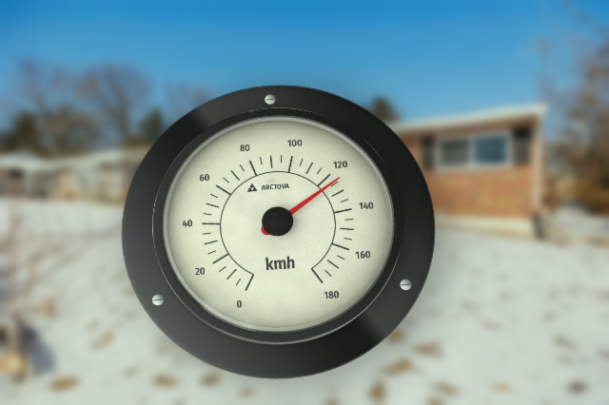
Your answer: 125 km/h
